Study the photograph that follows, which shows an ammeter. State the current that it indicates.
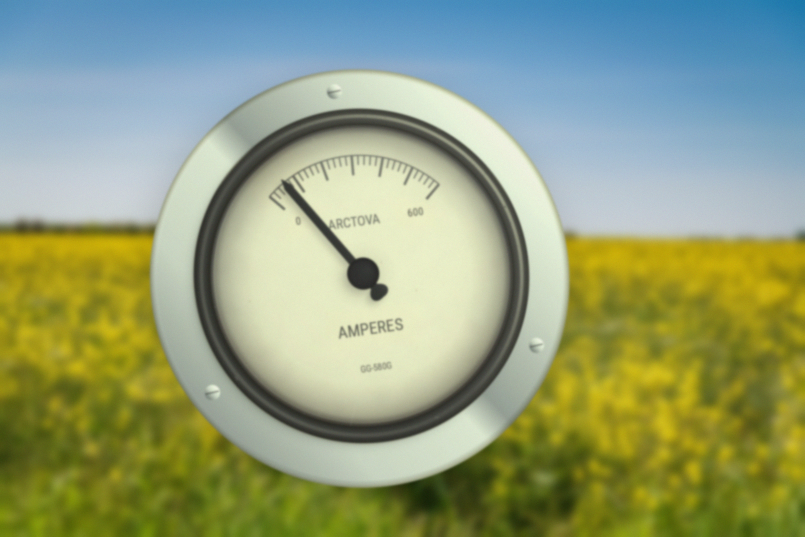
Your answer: 60 A
